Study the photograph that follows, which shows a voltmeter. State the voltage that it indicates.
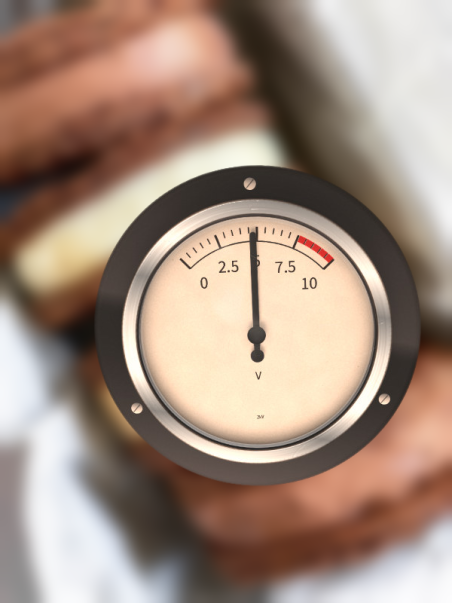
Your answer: 4.75 V
